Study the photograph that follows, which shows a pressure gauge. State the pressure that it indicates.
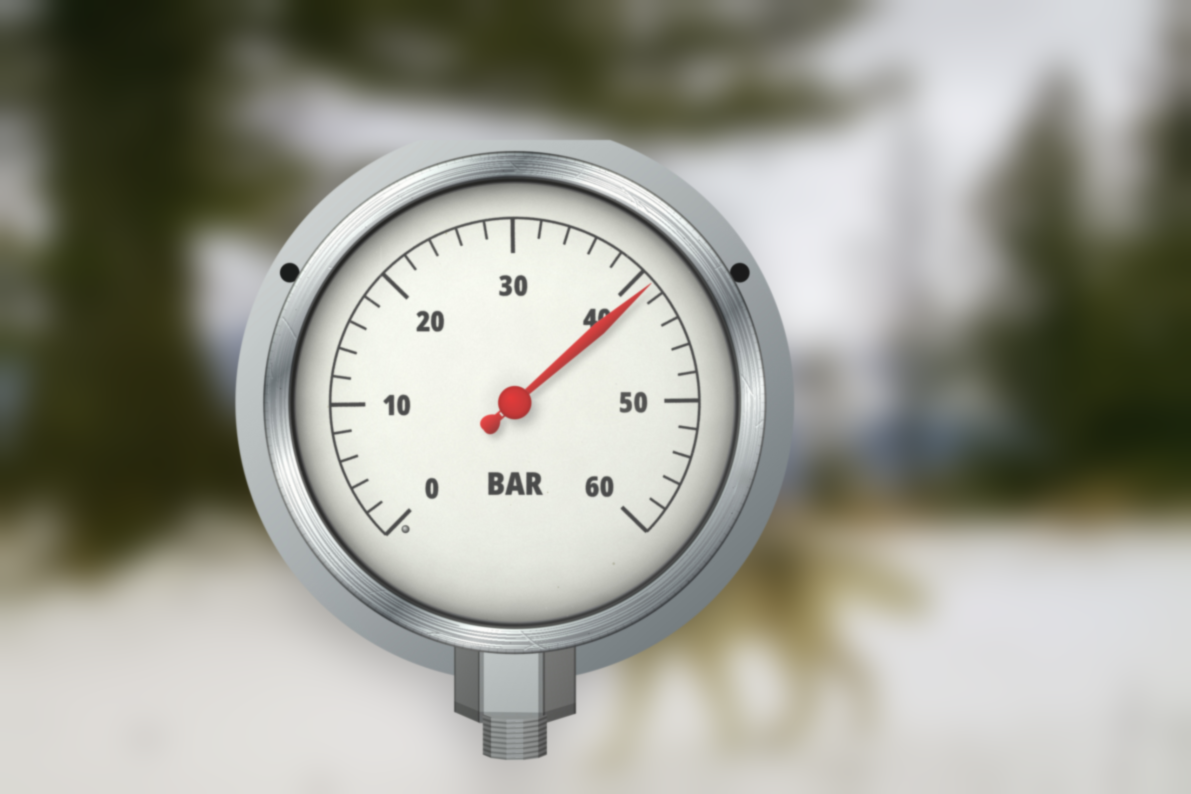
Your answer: 41 bar
